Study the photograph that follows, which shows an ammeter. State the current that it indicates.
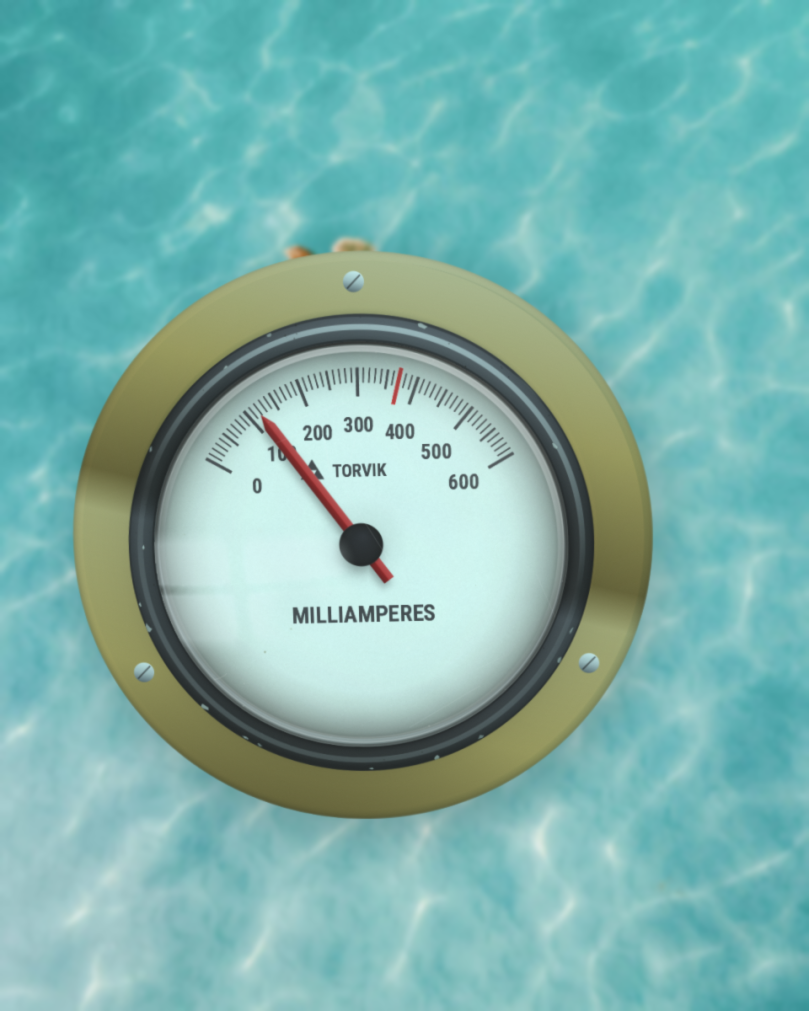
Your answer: 120 mA
